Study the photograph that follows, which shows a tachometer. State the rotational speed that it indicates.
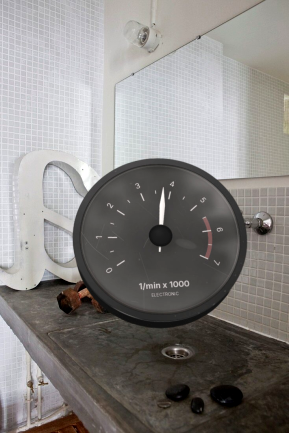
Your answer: 3750 rpm
